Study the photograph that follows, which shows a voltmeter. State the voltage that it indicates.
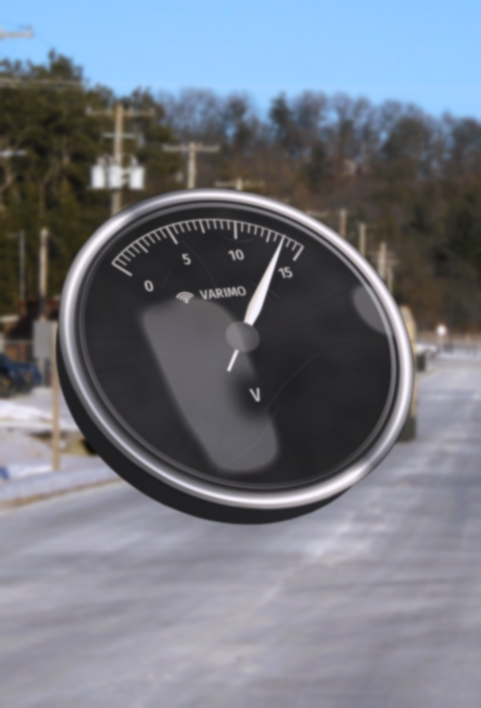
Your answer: 13.5 V
